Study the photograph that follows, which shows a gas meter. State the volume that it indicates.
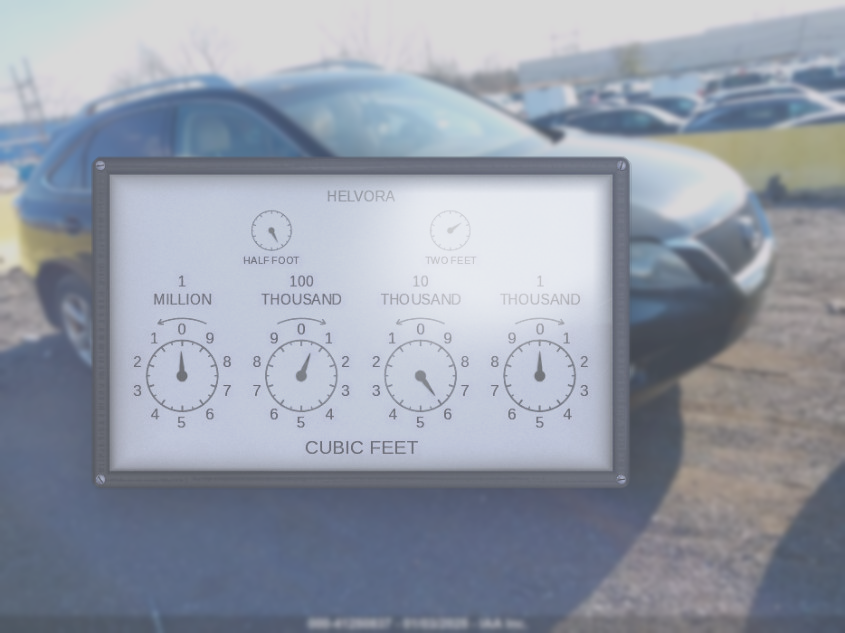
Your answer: 6000 ft³
